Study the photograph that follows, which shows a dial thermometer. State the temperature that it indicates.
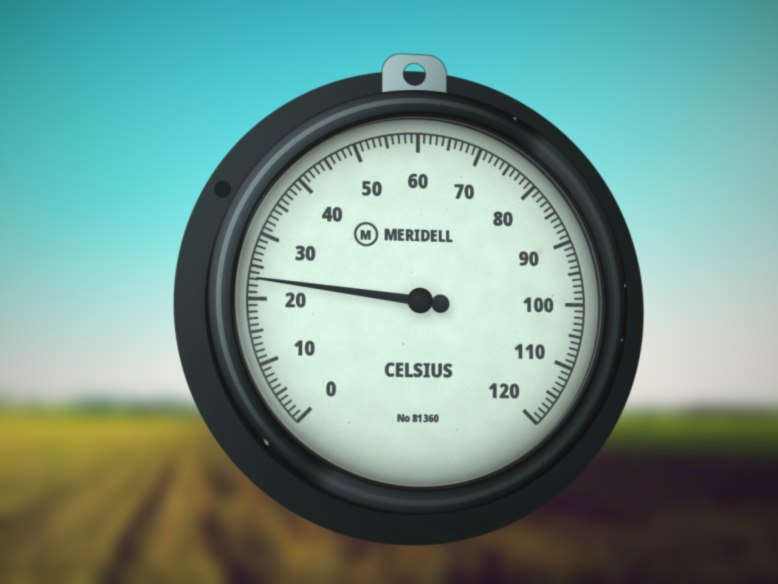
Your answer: 23 °C
